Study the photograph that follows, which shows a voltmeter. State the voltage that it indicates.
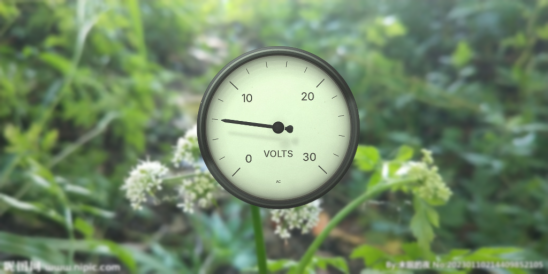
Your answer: 6 V
